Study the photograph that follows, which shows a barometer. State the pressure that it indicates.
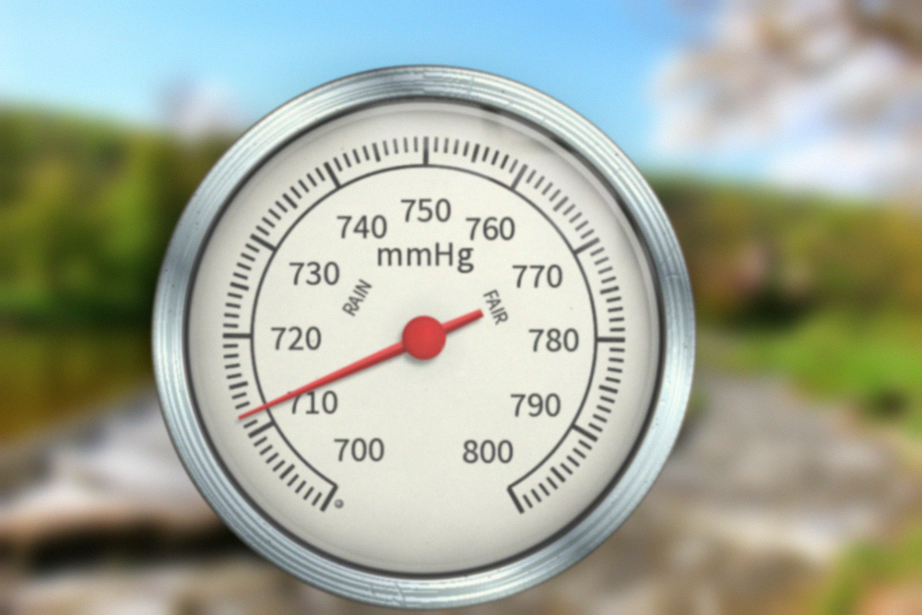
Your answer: 712 mmHg
